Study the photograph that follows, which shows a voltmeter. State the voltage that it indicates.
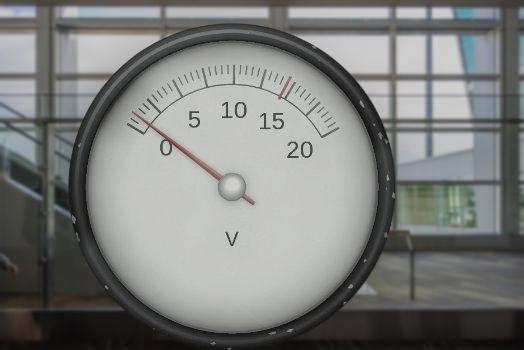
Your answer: 1 V
